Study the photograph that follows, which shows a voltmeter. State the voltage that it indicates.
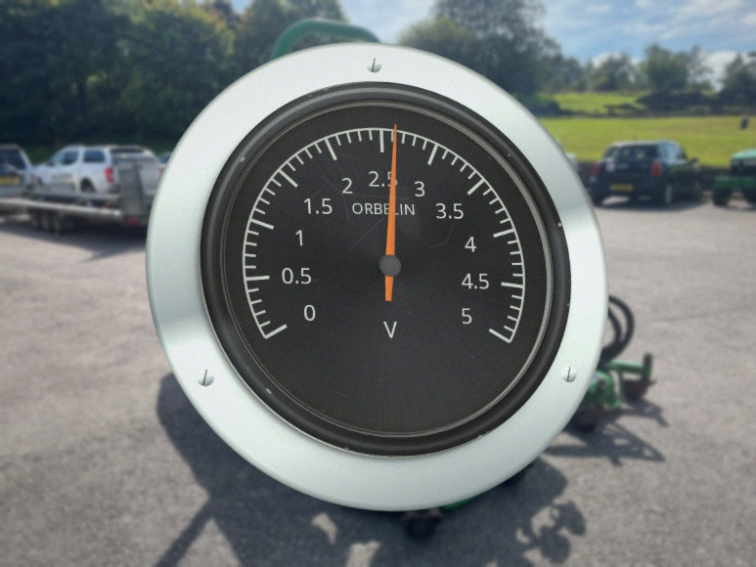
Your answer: 2.6 V
